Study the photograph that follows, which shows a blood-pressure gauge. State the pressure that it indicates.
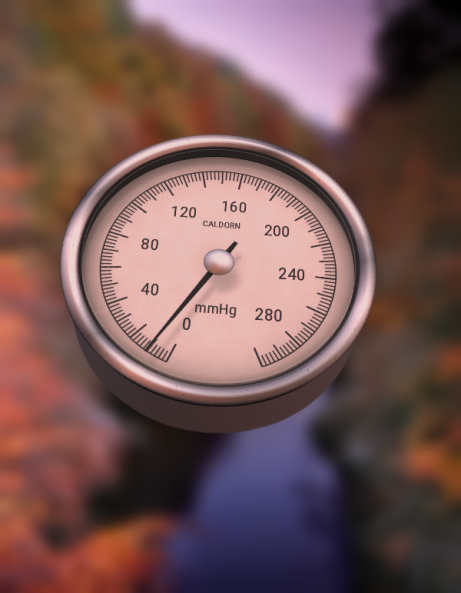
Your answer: 10 mmHg
